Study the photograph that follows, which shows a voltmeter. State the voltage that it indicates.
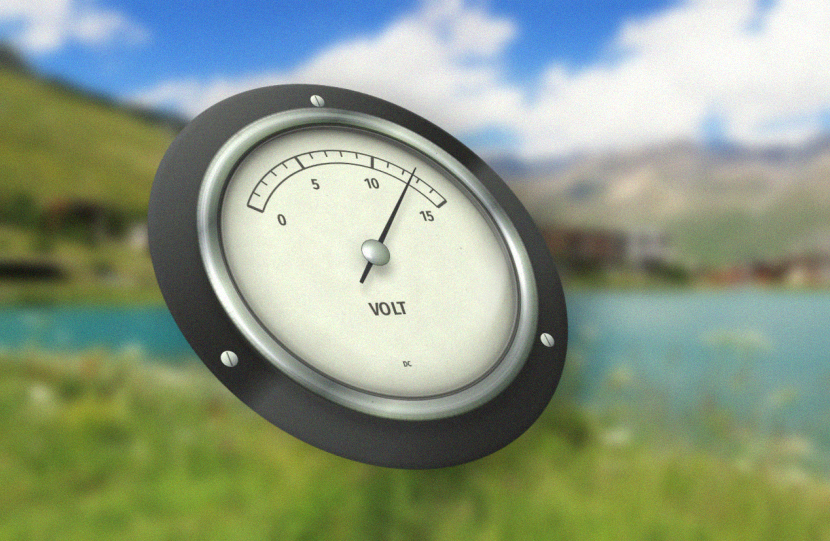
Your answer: 12.5 V
